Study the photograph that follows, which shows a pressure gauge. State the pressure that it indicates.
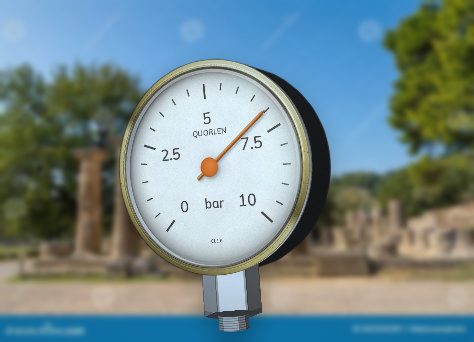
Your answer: 7 bar
